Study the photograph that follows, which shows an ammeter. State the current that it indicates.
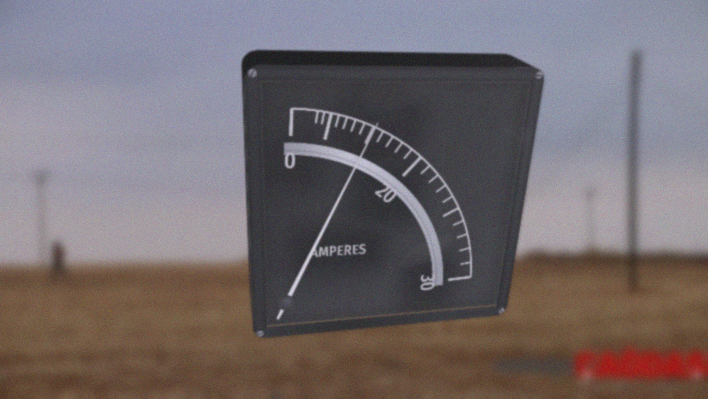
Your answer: 15 A
